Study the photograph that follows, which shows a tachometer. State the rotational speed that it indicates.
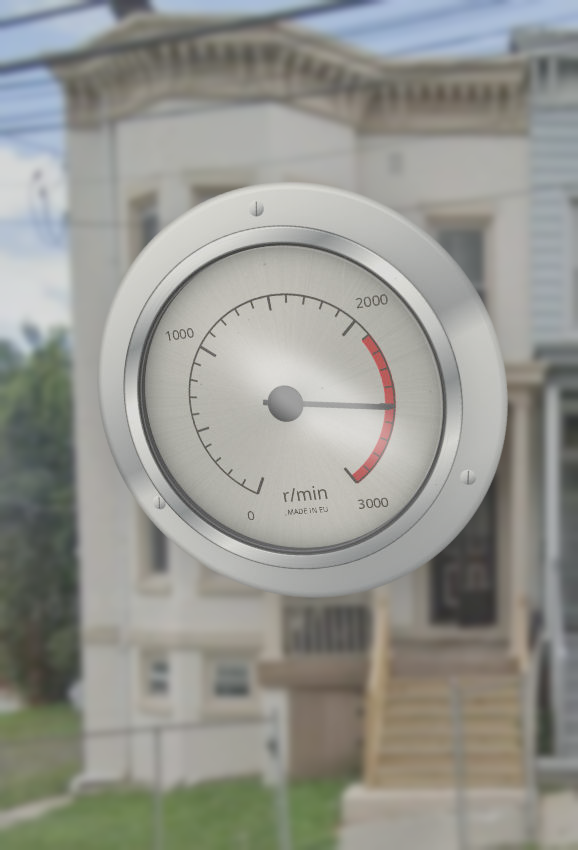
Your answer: 2500 rpm
